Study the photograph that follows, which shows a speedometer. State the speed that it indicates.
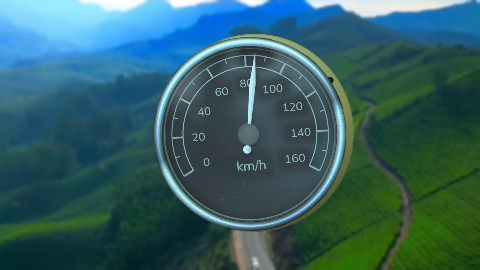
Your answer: 85 km/h
